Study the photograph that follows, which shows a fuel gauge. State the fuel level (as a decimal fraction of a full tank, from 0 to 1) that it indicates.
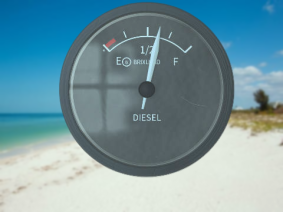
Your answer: 0.625
